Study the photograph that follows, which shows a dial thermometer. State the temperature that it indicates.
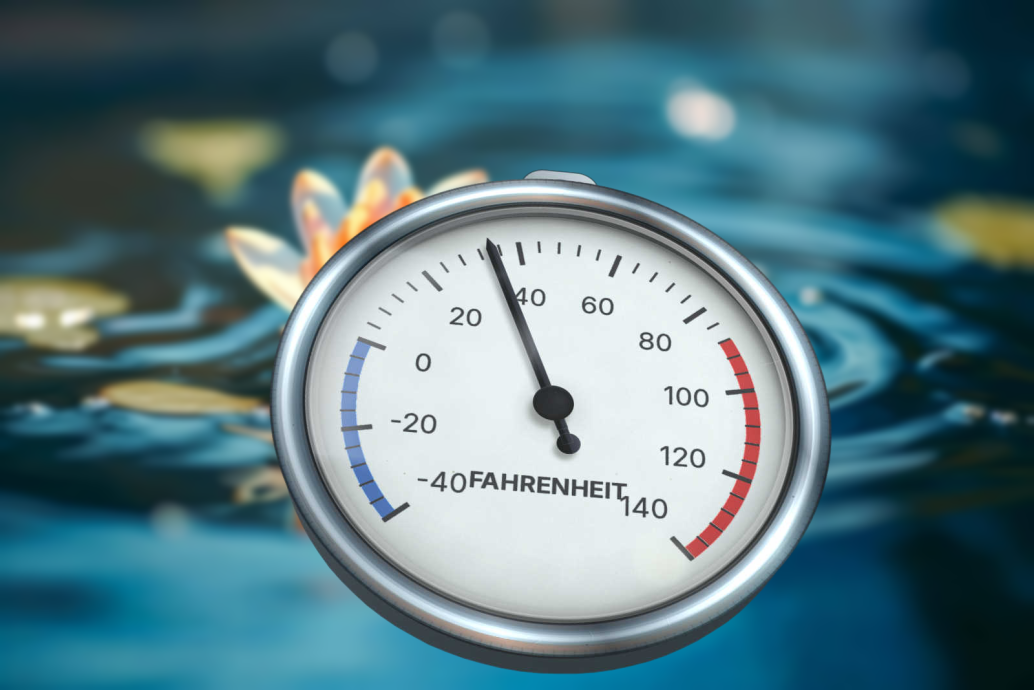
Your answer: 34 °F
